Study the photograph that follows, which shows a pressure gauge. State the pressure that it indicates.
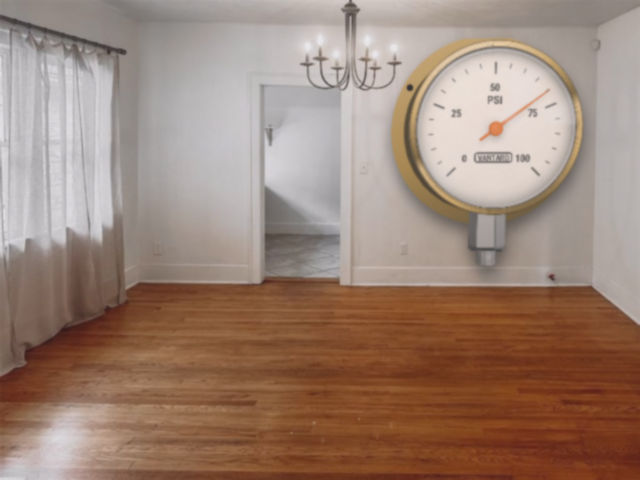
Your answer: 70 psi
